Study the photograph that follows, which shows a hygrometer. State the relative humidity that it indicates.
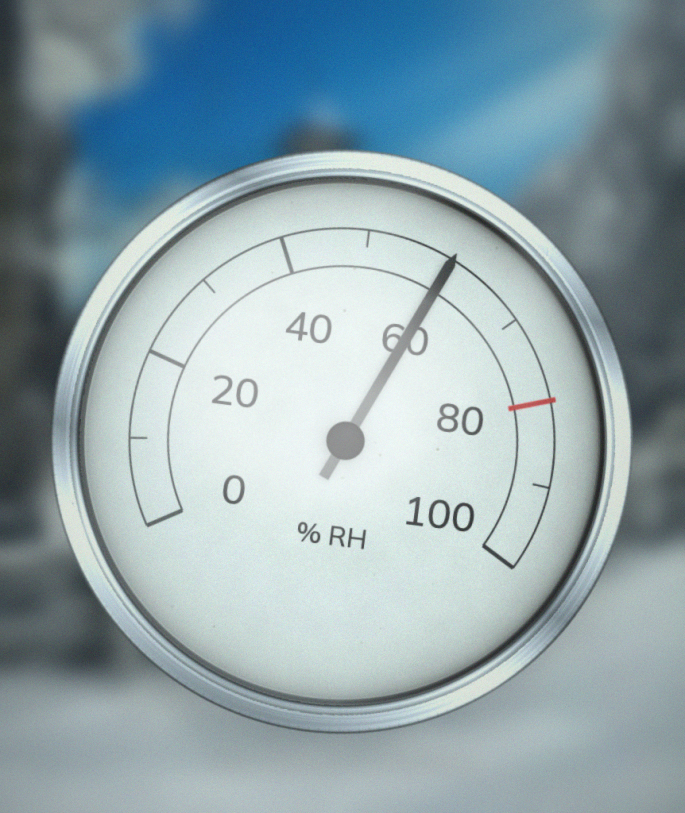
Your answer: 60 %
